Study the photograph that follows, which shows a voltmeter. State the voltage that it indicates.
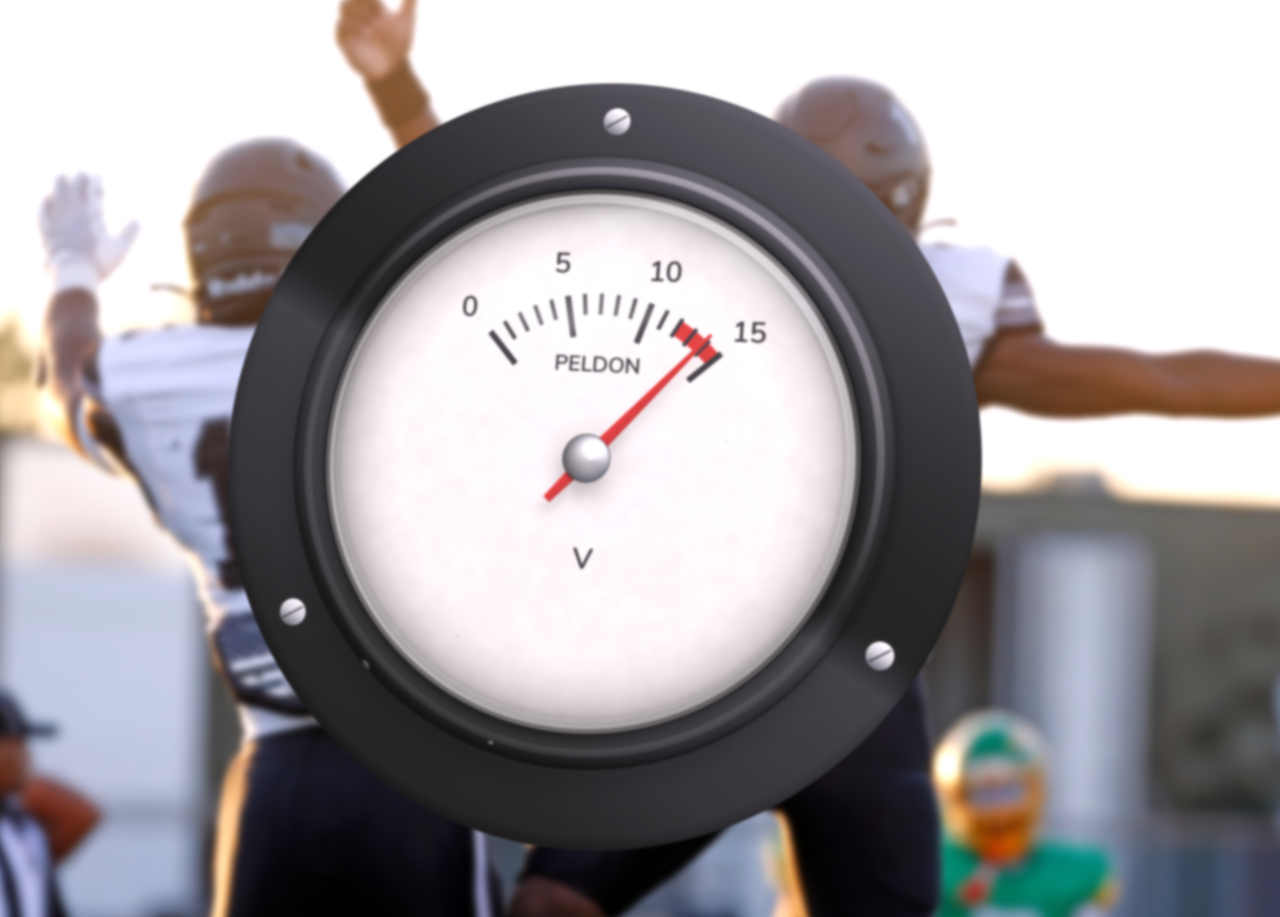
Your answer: 14 V
